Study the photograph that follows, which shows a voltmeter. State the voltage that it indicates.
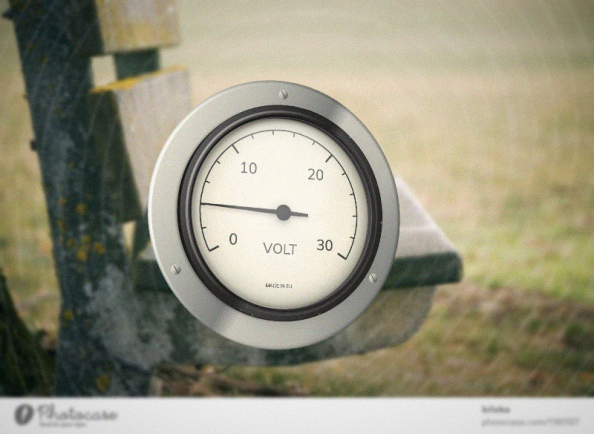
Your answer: 4 V
